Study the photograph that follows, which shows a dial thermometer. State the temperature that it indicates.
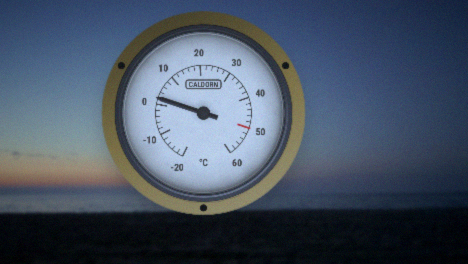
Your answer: 2 °C
